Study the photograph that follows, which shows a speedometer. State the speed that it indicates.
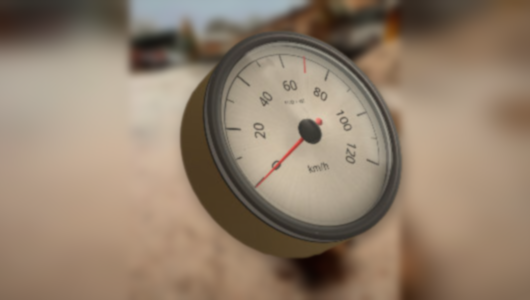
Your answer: 0 km/h
